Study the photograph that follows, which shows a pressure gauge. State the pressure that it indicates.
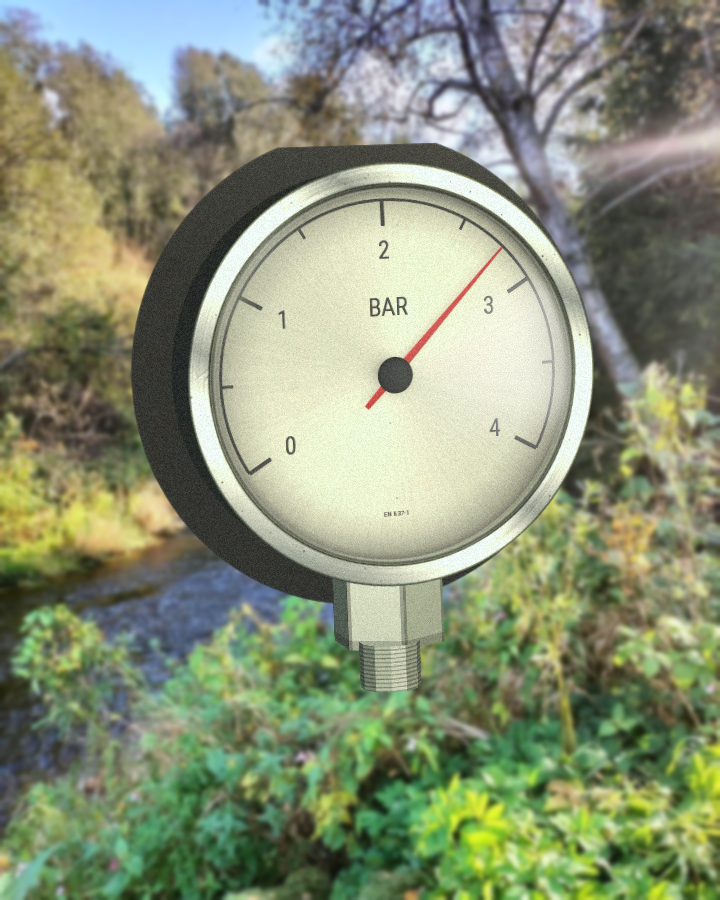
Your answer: 2.75 bar
